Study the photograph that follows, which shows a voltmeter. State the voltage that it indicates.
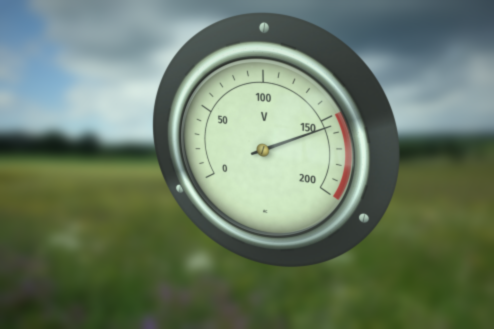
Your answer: 155 V
